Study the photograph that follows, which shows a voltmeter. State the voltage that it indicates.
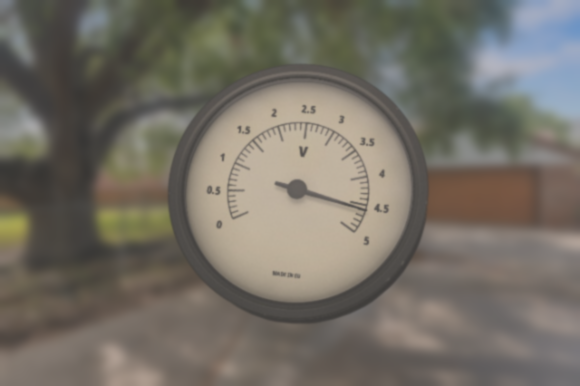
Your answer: 4.6 V
